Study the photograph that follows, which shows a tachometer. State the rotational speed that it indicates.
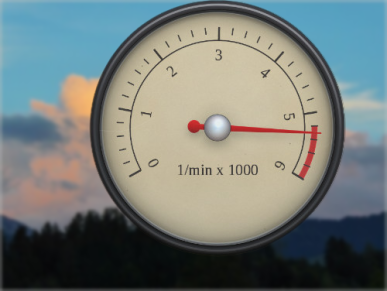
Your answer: 5300 rpm
